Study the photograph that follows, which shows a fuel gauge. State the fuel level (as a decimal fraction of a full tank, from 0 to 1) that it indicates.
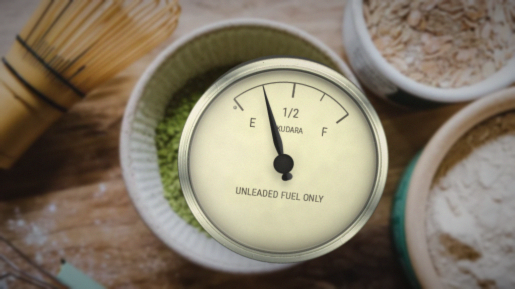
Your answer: 0.25
